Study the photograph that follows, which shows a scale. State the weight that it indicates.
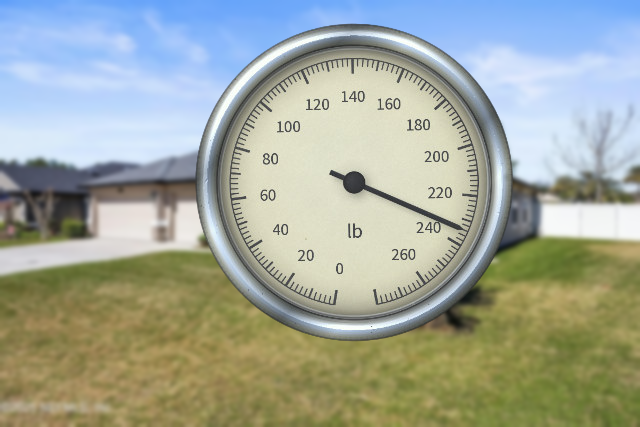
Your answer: 234 lb
